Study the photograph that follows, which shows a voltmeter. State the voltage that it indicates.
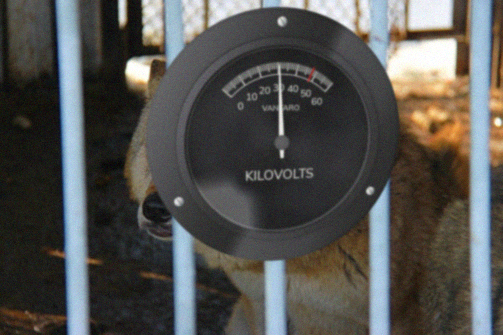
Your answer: 30 kV
